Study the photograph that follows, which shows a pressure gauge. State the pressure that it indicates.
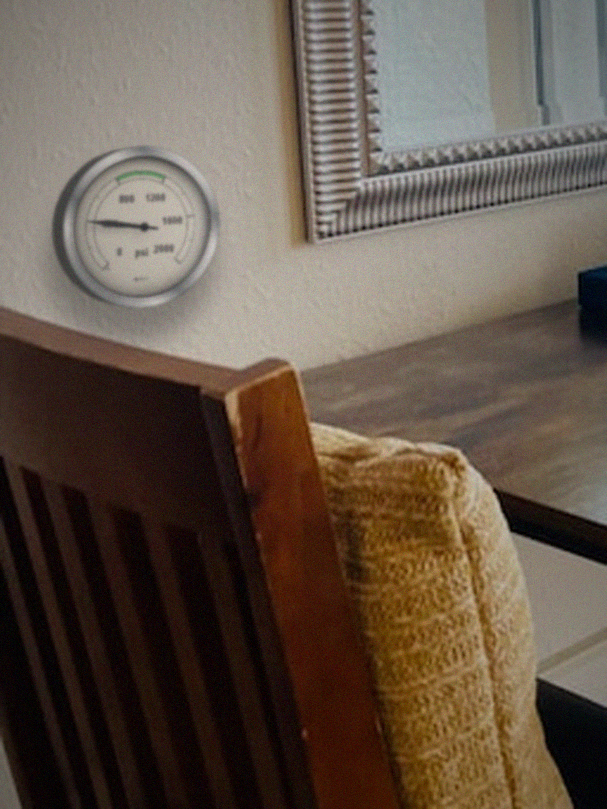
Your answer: 400 psi
